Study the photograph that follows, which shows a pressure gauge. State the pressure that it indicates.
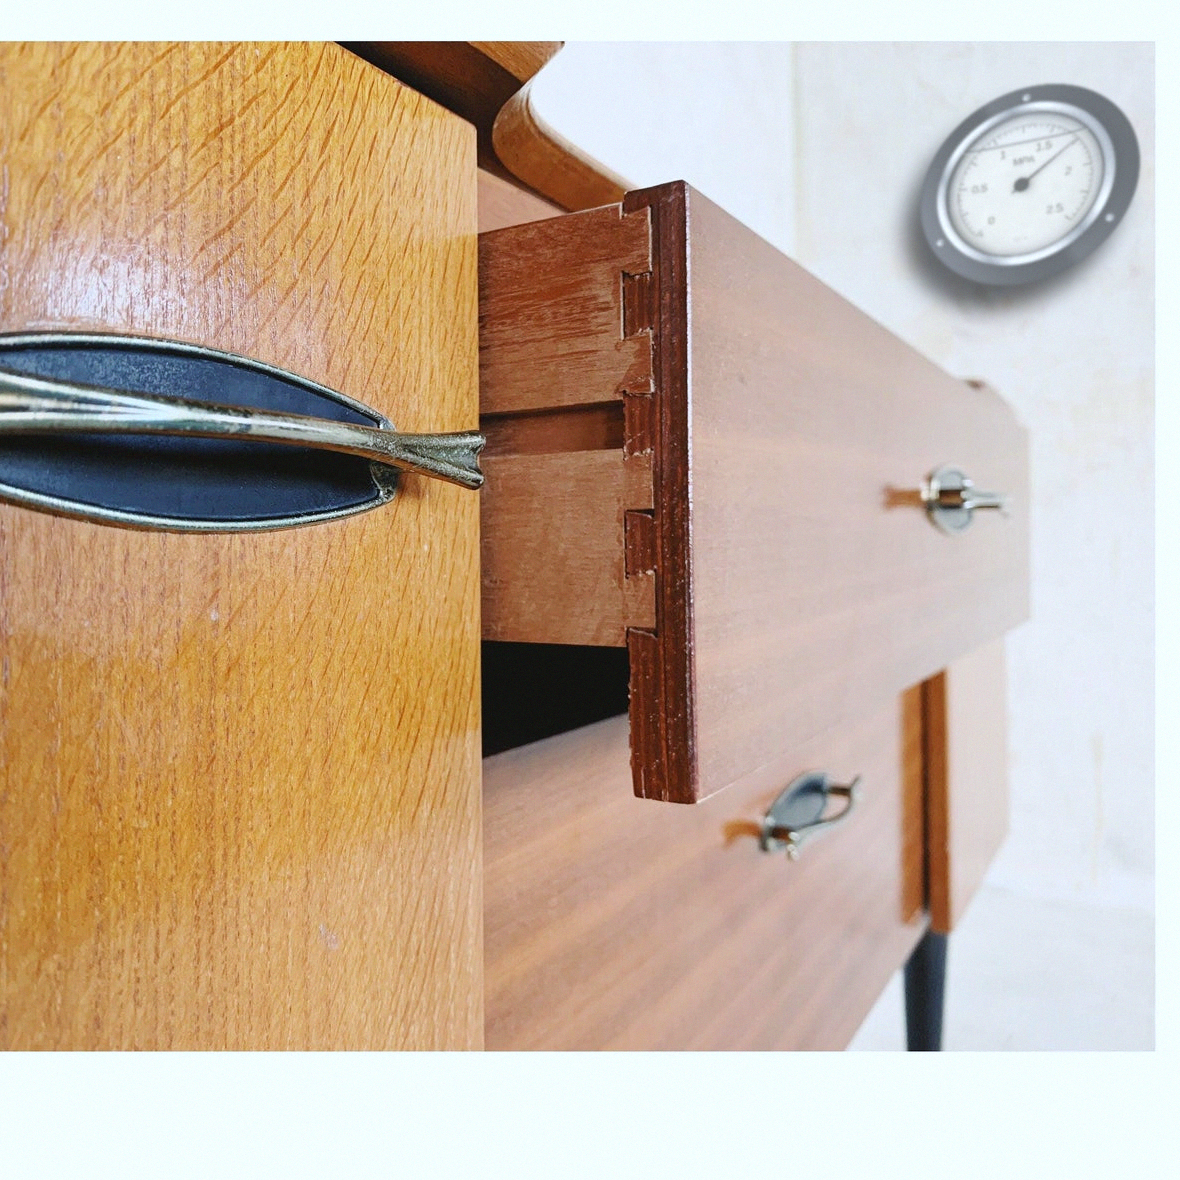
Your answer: 1.75 MPa
